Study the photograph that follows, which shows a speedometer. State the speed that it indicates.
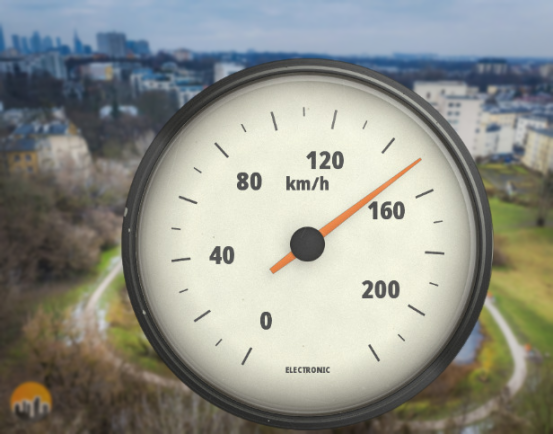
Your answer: 150 km/h
